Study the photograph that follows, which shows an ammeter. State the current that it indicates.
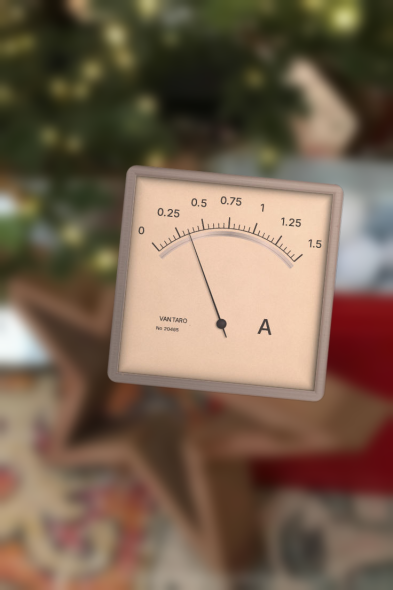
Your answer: 0.35 A
